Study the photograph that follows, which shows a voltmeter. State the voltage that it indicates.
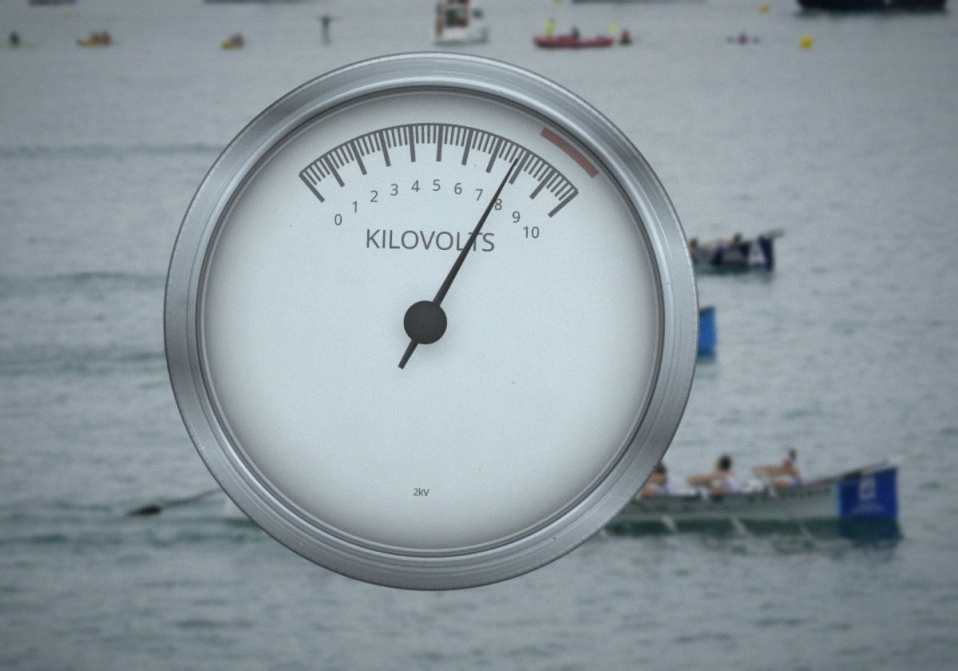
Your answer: 7.8 kV
